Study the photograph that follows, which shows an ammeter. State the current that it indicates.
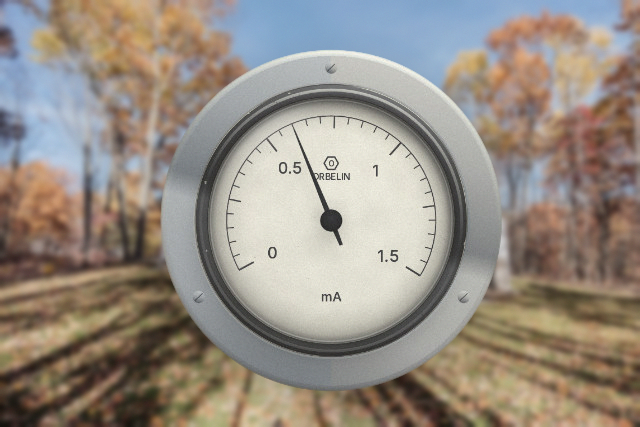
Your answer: 0.6 mA
